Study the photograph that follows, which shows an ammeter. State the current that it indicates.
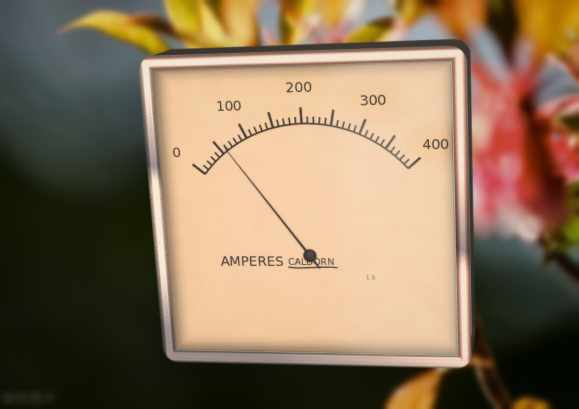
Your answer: 60 A
